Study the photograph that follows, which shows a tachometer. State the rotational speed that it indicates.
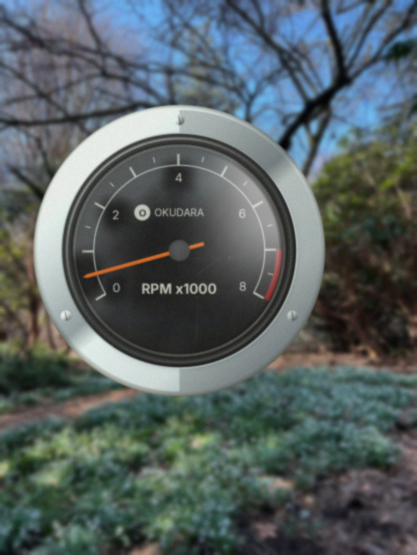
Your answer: 500 rpm
